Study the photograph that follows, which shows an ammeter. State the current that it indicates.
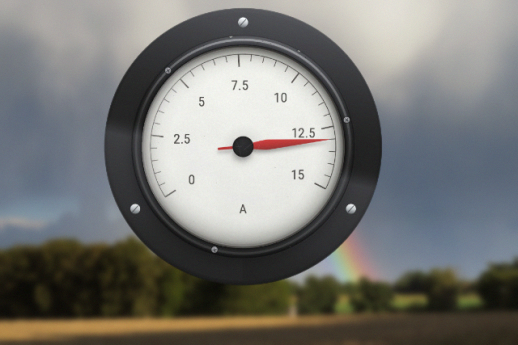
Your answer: 13 A
